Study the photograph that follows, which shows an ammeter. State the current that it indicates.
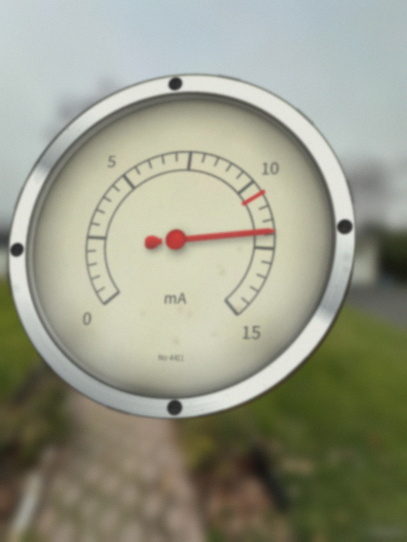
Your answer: 12 mA
